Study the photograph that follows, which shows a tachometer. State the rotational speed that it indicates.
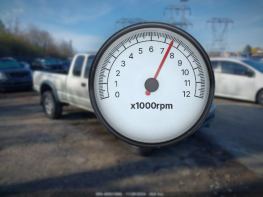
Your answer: 7500 rpm
